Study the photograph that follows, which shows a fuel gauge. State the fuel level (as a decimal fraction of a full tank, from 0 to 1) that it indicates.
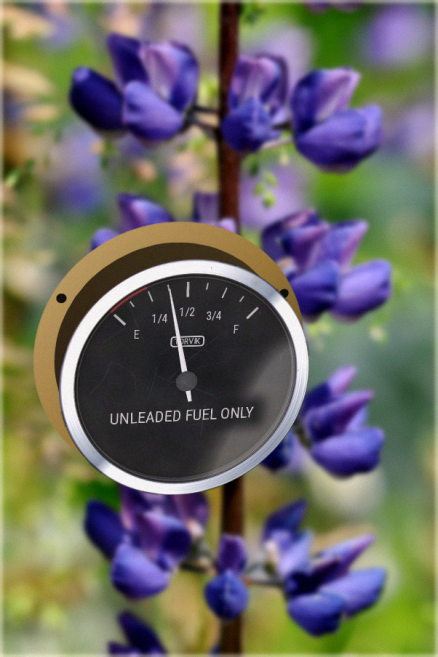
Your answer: 0.375
